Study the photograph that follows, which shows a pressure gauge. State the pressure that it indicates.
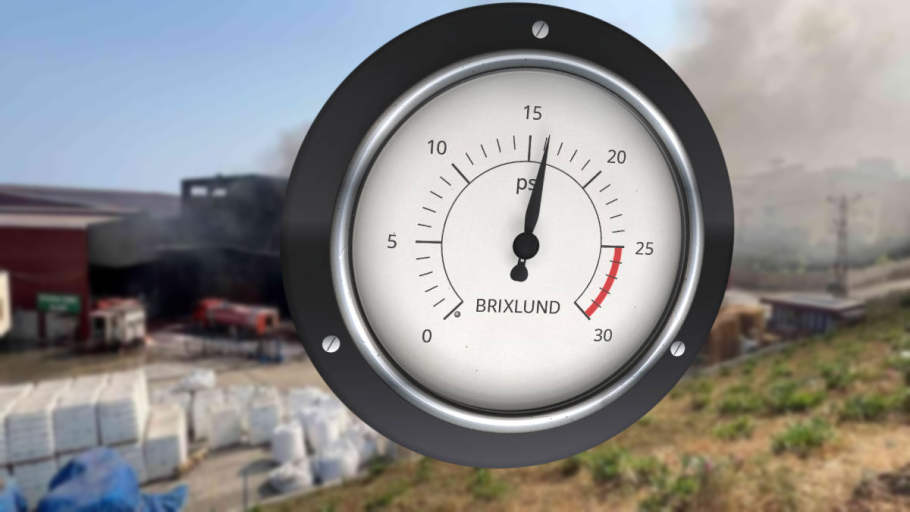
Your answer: 16 psi
